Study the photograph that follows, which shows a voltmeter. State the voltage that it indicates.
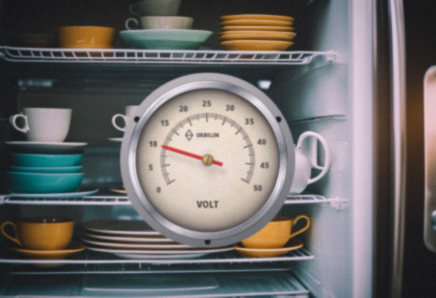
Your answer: 10 V
